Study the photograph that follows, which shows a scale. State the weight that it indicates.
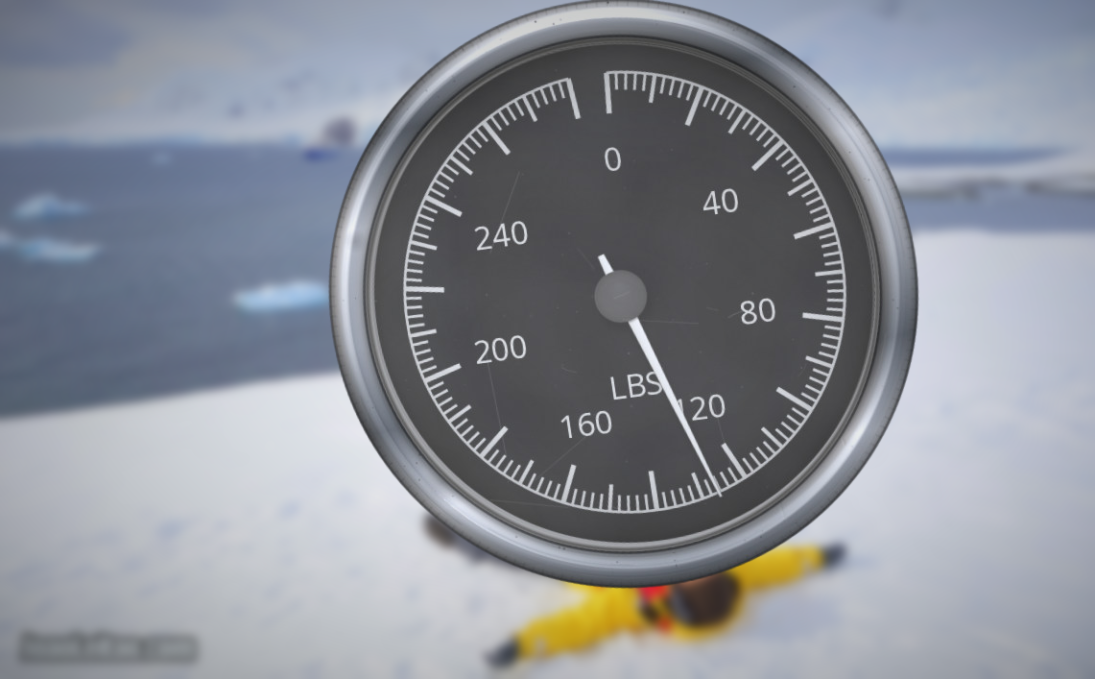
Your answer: 126 lb
